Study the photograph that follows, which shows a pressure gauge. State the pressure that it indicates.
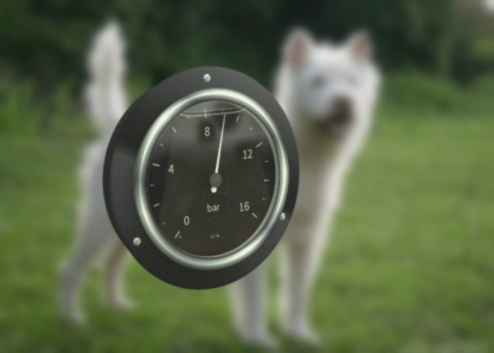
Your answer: 9 bar
